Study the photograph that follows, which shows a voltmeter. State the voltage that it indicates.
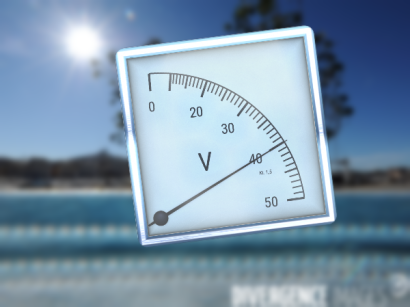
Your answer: 40 V
